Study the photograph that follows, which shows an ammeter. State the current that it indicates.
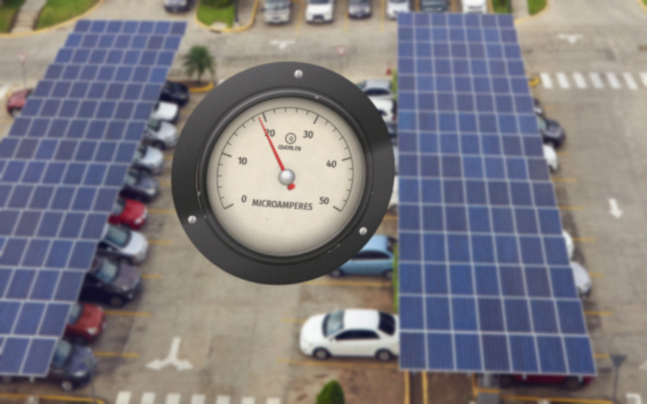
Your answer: 19 µA
